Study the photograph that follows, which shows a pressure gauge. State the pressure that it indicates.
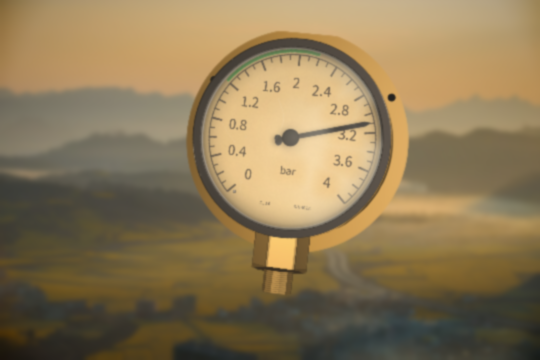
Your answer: 3.1 bar
